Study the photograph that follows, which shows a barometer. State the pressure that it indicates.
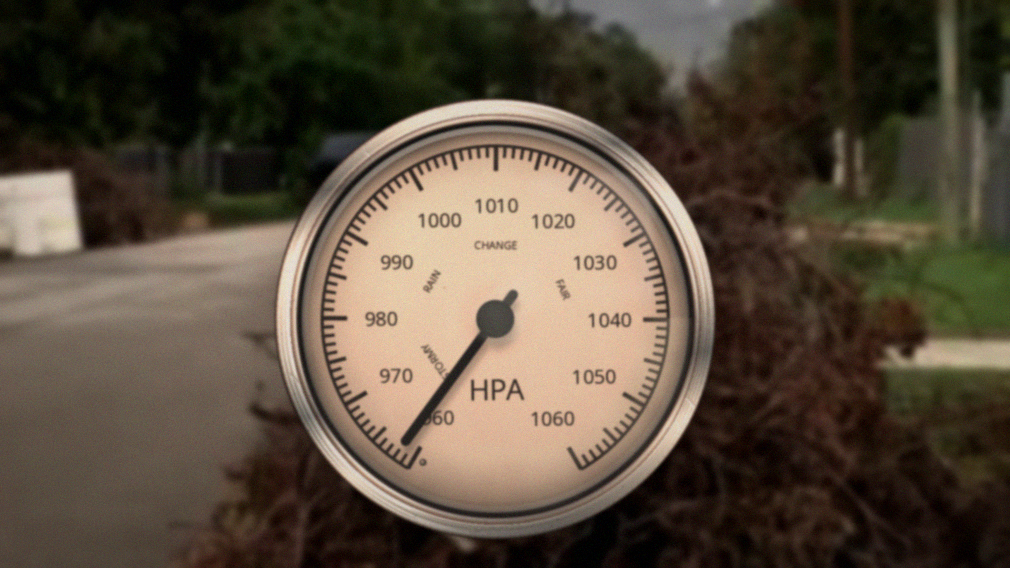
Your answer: 962 hPa
